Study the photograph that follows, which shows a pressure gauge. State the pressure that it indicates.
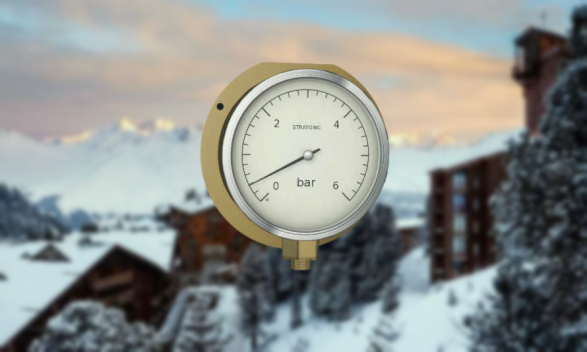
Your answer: 0.4 bar
